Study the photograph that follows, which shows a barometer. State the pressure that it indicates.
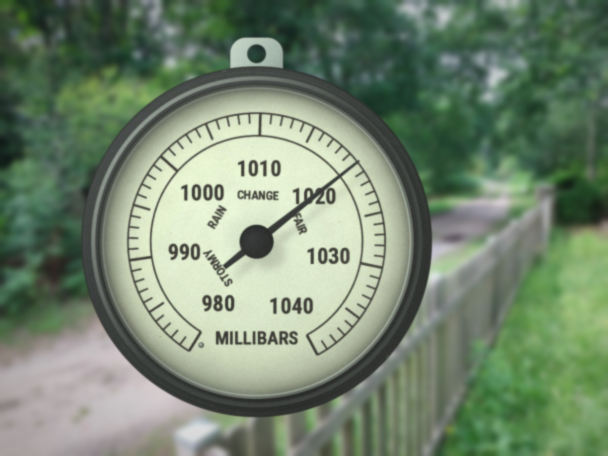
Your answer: 1020 mbar
